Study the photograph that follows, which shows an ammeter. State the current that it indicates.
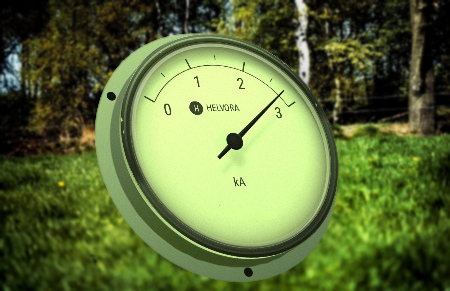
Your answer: 2.75 kA
